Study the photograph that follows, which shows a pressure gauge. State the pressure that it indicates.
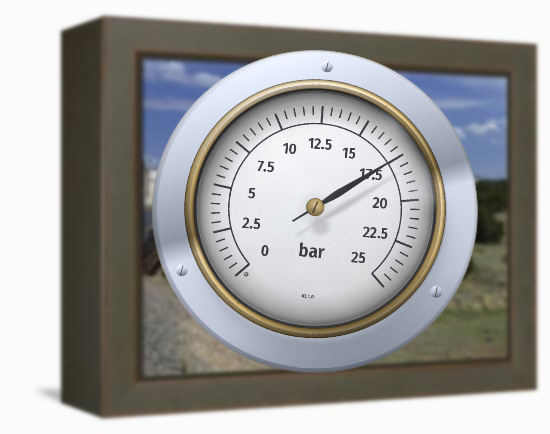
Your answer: 17.5 bar
